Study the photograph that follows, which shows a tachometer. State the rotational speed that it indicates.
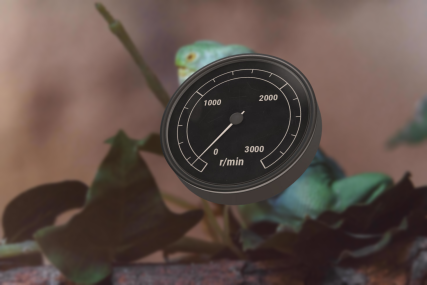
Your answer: 100 rpm
